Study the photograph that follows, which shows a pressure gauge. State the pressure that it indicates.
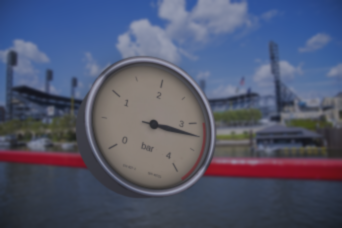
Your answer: 3.25 bar
